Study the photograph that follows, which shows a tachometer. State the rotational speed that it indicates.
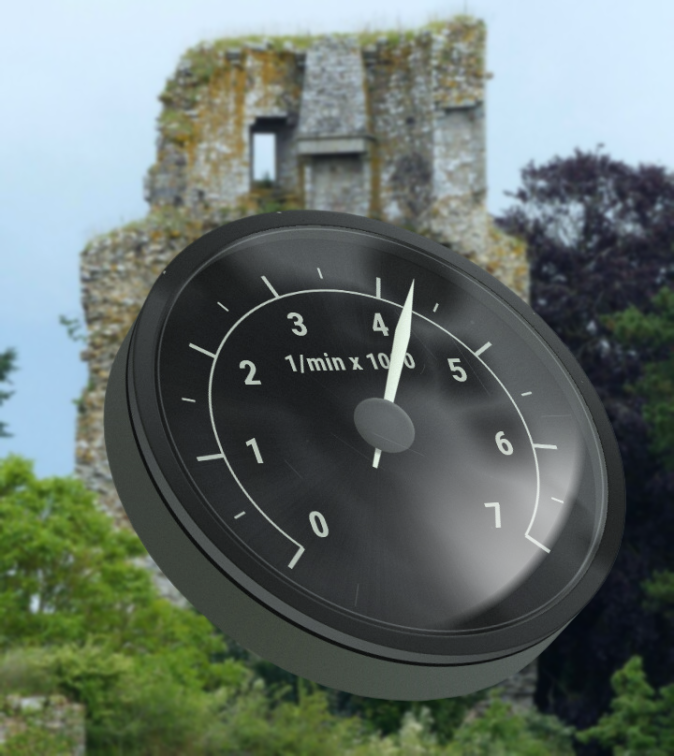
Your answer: 4250 rpm
